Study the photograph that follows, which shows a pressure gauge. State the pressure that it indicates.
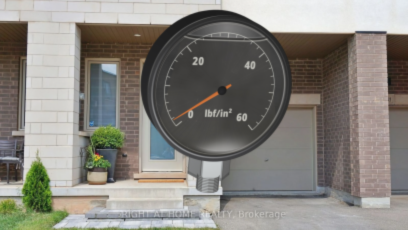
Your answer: 2 psi
